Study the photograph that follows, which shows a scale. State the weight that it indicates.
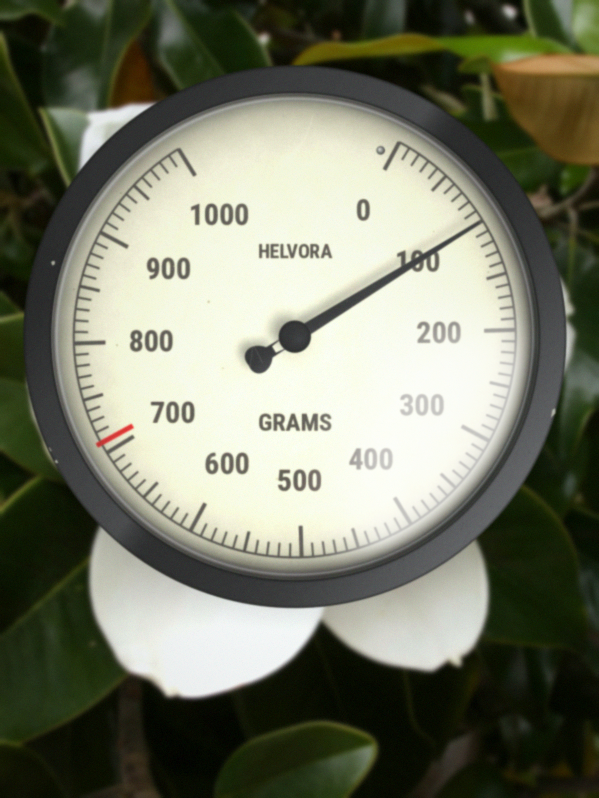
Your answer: 100 g
